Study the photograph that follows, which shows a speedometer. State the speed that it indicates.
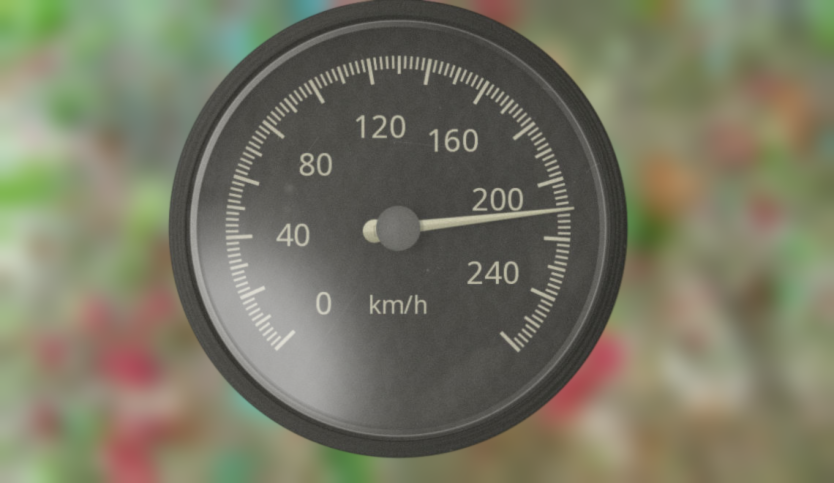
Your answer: 210 km/h
